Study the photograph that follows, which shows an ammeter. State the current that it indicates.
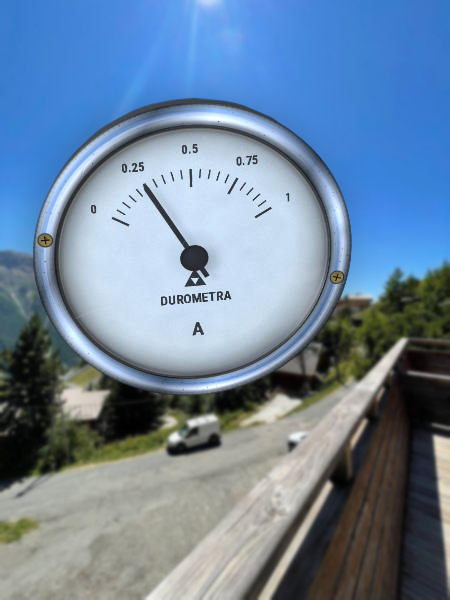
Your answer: 0.25 A
